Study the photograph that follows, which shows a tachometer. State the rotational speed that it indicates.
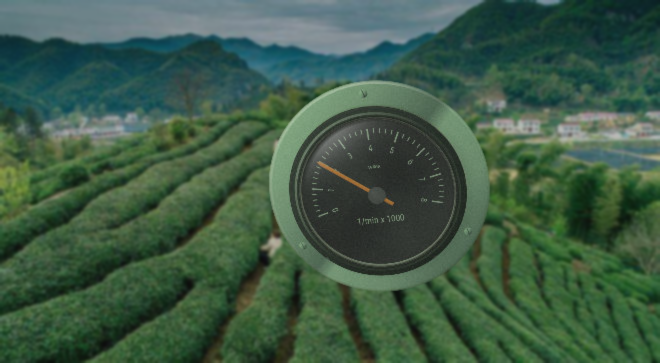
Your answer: 2000 rpm
